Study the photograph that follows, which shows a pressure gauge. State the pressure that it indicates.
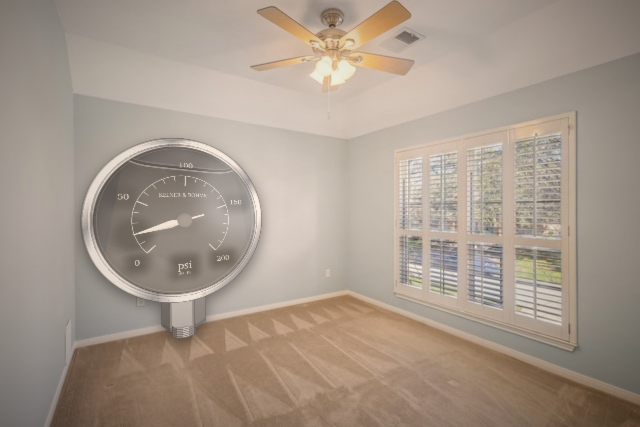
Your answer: 20 psi
